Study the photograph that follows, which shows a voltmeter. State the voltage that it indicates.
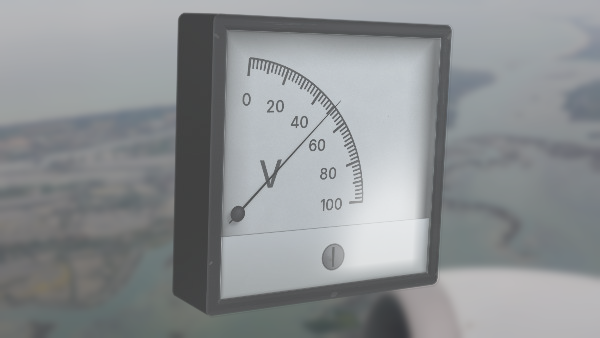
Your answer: 50 V
